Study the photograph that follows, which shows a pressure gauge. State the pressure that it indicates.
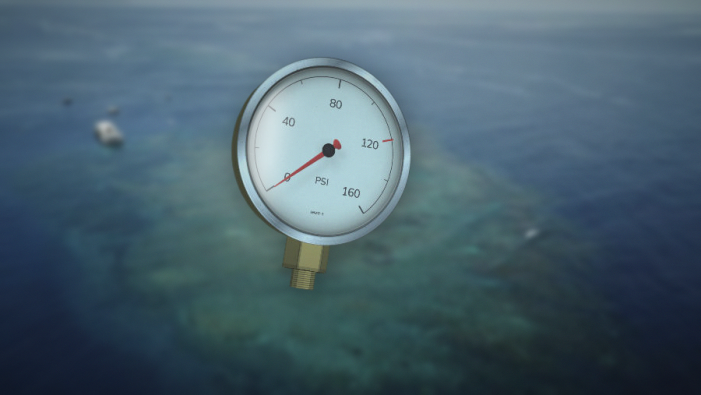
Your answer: 0 psi
